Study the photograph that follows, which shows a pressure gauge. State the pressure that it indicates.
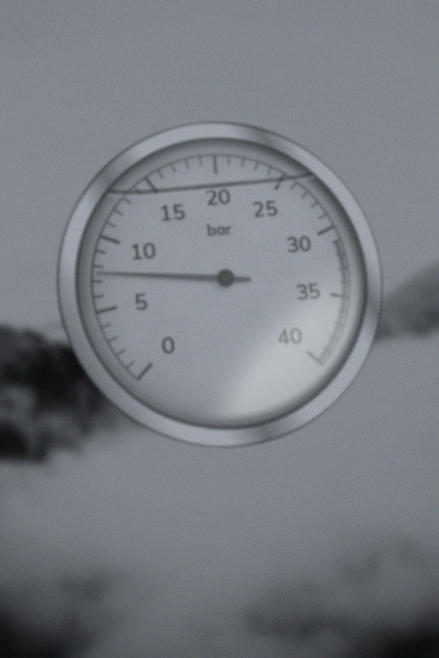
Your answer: 7.5 bar
